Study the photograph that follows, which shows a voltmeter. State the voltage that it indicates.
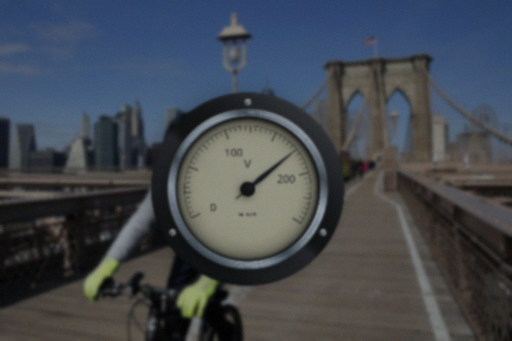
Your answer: 175 V
